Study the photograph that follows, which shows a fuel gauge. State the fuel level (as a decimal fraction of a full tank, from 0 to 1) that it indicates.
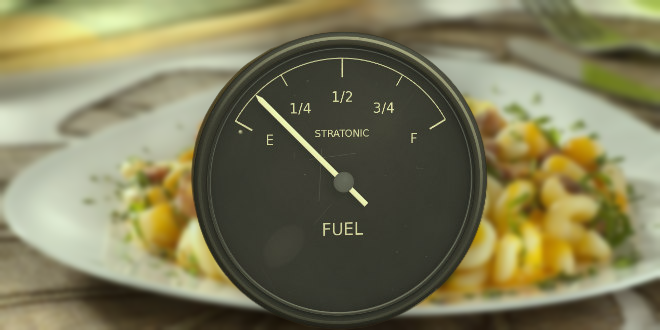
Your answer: 0.125
